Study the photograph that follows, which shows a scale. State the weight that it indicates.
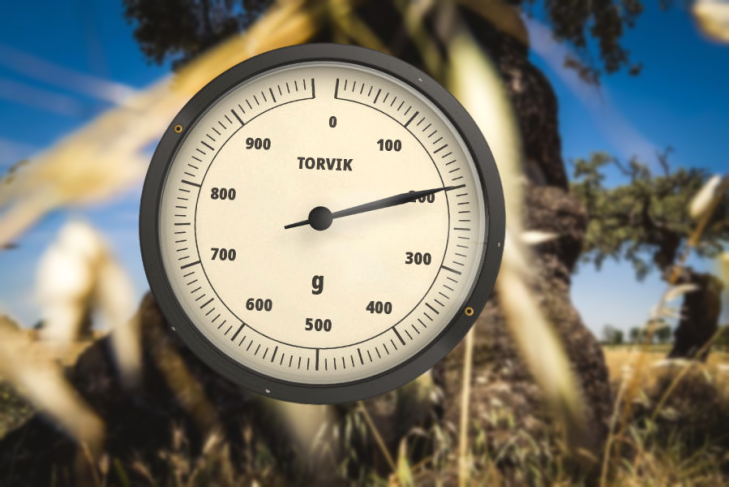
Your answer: 200 g
